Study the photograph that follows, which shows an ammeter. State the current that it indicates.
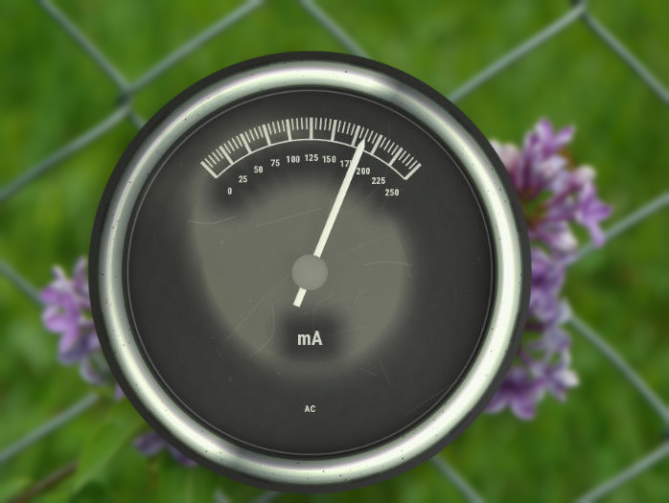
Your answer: 185 mA
